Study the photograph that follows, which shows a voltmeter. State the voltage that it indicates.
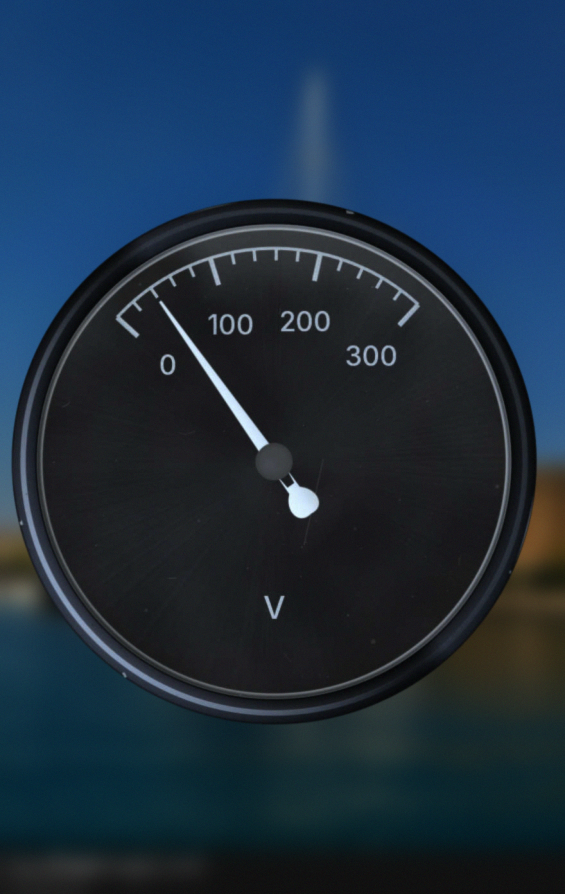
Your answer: 40 V
